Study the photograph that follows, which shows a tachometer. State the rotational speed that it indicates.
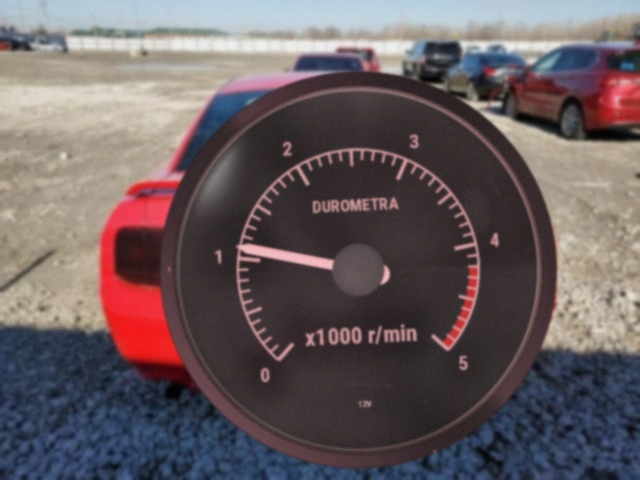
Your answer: 1100 rpm
